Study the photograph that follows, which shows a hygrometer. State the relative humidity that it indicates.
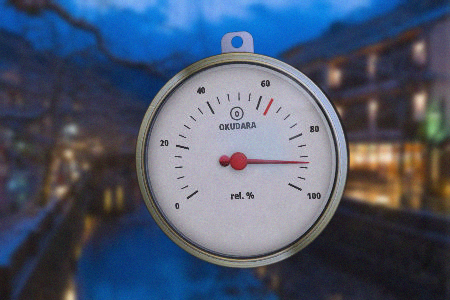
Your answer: 90 %
